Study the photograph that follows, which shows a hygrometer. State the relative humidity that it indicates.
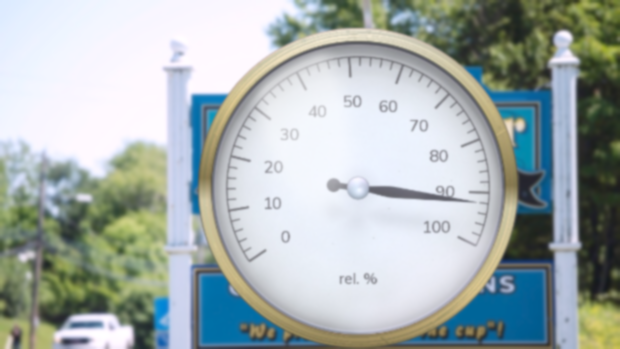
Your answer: 92 %
